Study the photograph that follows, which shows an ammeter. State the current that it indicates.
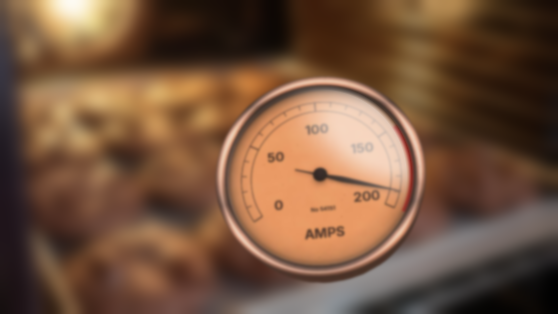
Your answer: 190 A
